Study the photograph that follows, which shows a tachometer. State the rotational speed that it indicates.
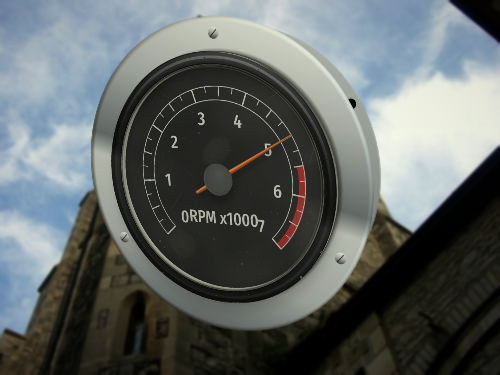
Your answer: 5000 rpm
